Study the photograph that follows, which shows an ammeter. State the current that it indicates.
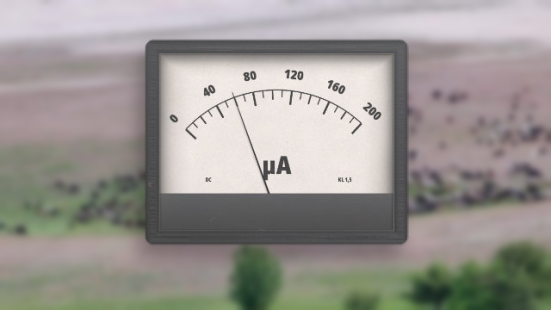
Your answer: 60 µA
